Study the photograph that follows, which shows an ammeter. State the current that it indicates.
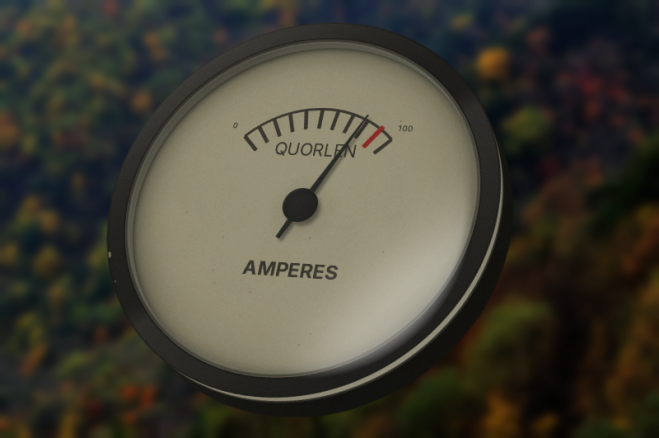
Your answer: 80 A
